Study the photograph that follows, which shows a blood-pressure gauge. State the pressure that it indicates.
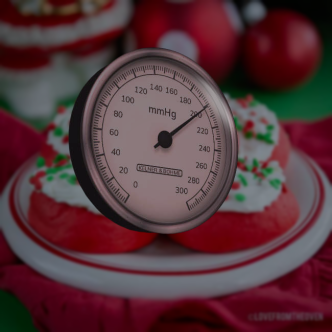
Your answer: 200 mmHg
